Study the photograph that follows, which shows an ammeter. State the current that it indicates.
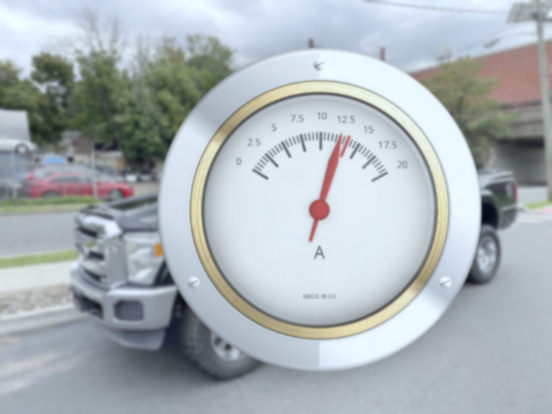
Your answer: 12.5 A
